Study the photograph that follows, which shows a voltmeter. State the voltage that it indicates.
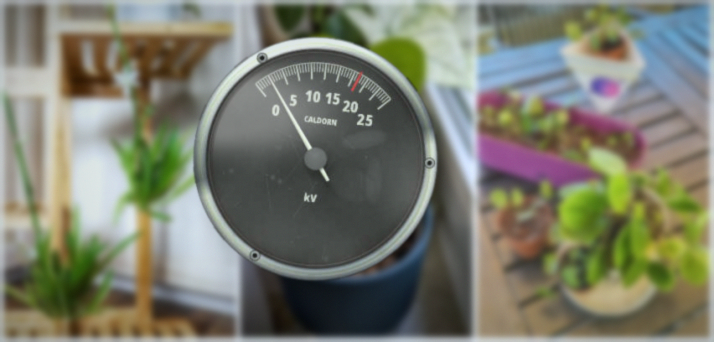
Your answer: 2.5 kV
